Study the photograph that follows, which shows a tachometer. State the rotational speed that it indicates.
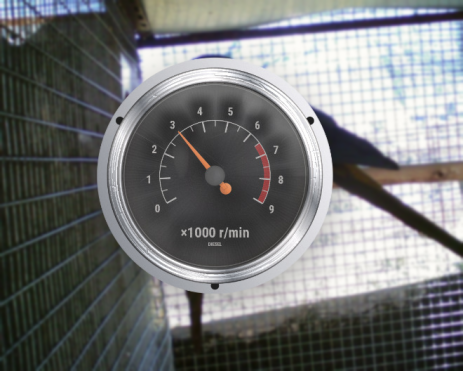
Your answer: 3000 rpm
